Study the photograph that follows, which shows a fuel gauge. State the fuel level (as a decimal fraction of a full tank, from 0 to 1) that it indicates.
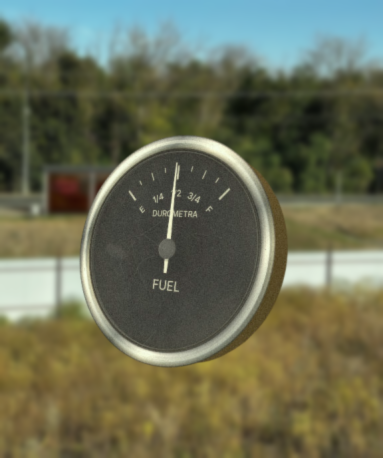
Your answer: 0.5
